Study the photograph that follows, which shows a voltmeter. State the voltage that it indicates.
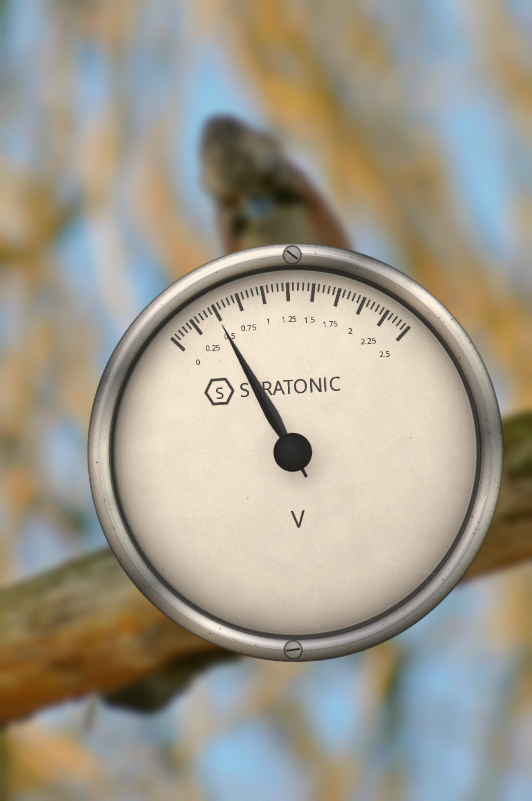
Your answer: 0.5 V
